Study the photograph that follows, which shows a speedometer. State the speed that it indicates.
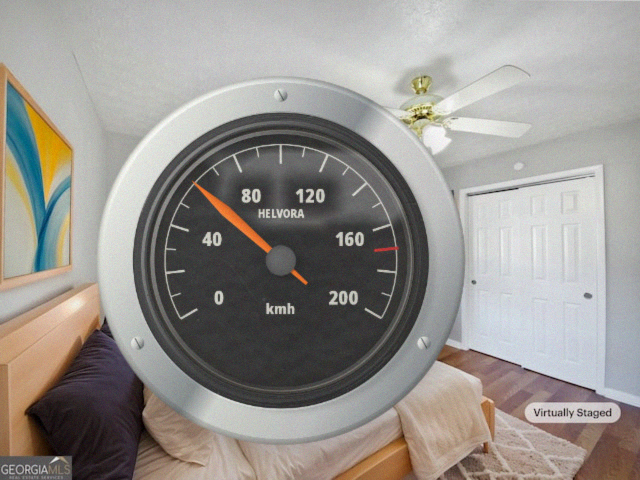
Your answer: 60 km/h
